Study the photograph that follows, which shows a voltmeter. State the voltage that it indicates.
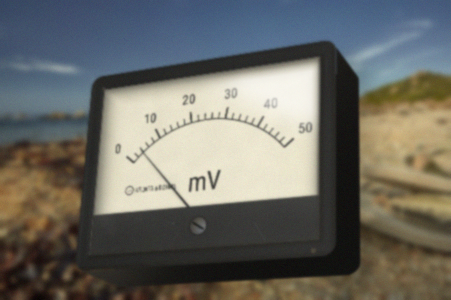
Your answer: 4 mV
